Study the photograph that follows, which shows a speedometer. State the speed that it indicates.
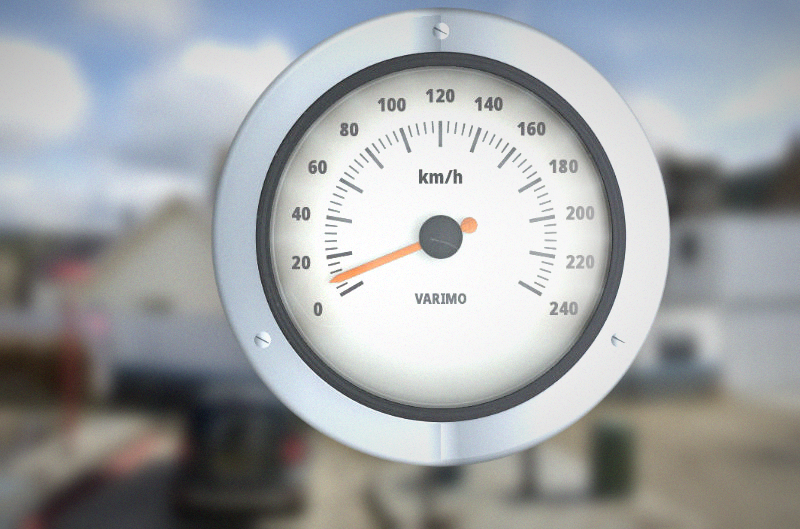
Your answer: 8 km/h
